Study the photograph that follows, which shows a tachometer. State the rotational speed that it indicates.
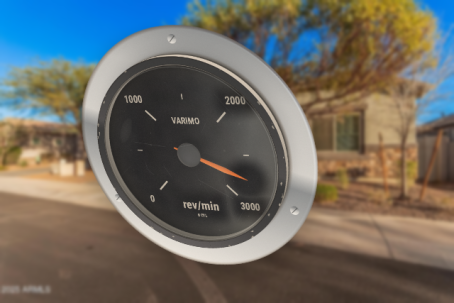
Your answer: 2750 rpm
